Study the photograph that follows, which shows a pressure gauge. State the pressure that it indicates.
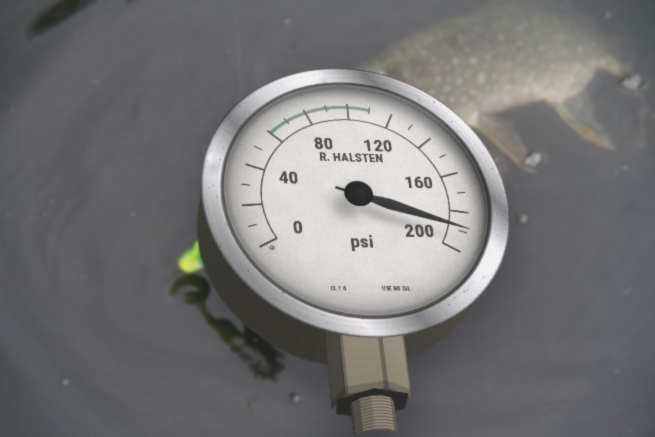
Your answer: 190 psi
